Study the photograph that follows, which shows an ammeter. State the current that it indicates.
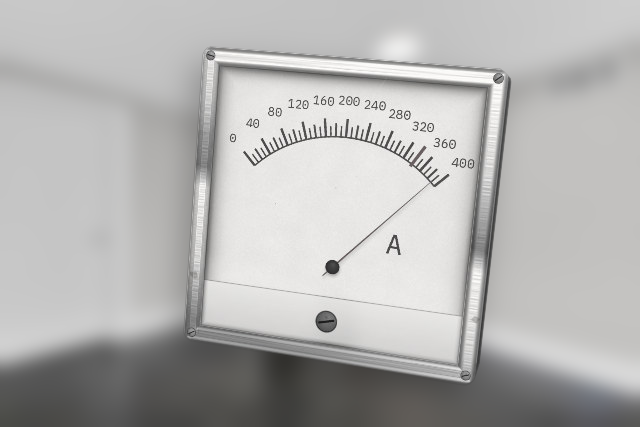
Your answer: 390 A
